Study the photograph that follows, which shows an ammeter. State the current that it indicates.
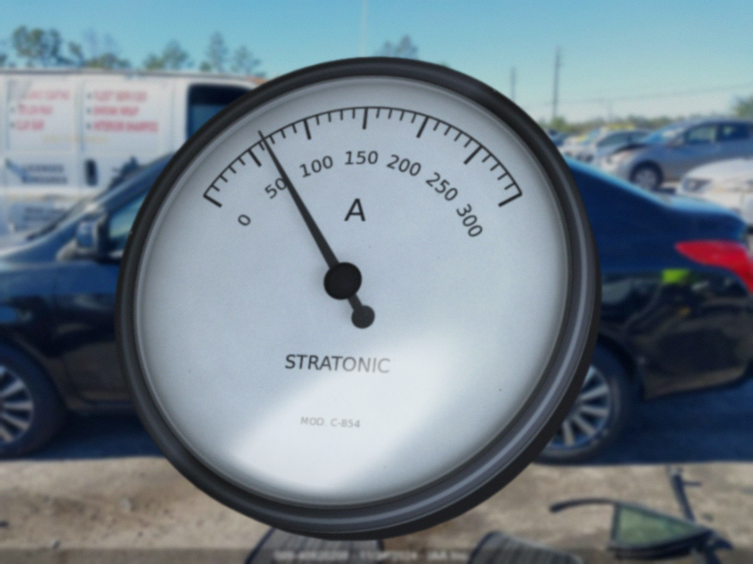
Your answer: 65 A
